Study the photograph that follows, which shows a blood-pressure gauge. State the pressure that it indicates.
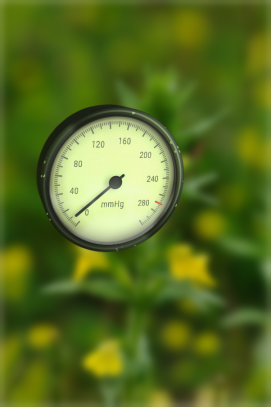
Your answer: 10 mmHg
